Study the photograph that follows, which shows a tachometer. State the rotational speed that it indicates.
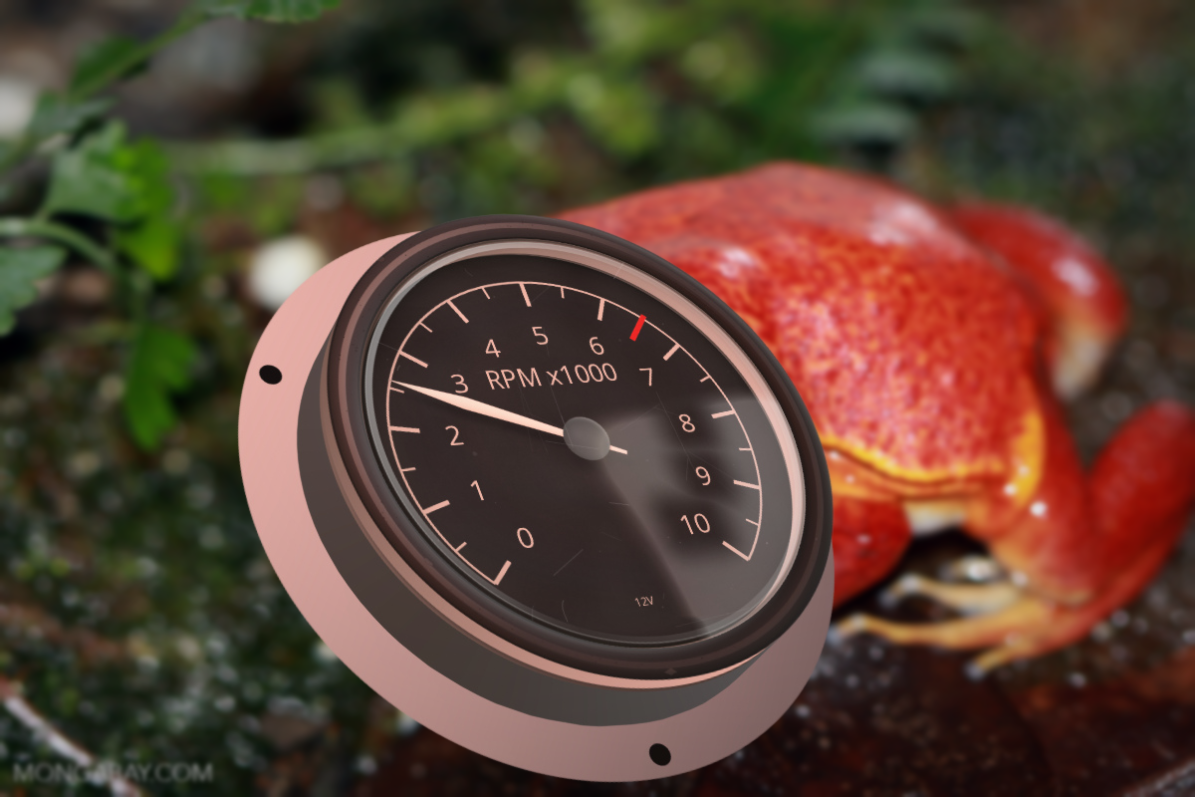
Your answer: 2500 rpm
